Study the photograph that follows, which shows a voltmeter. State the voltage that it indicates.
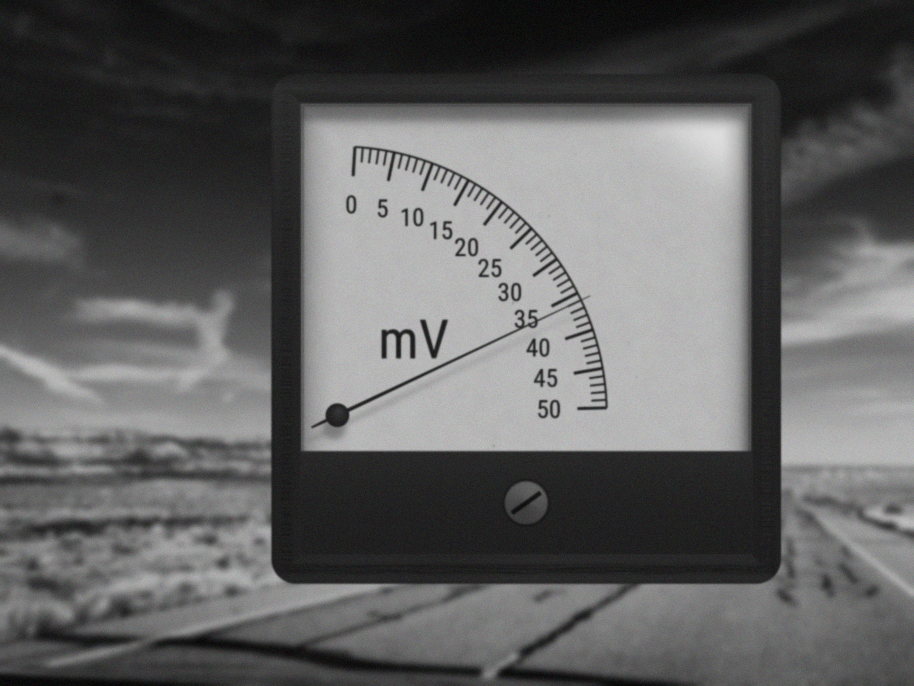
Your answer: 36 mV
